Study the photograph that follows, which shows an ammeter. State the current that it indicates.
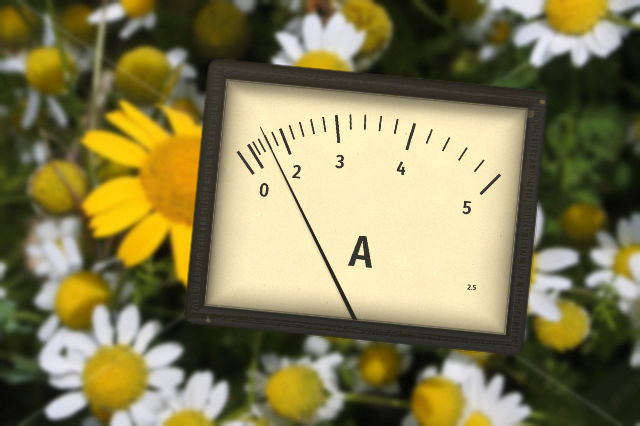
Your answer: 1.6 A
